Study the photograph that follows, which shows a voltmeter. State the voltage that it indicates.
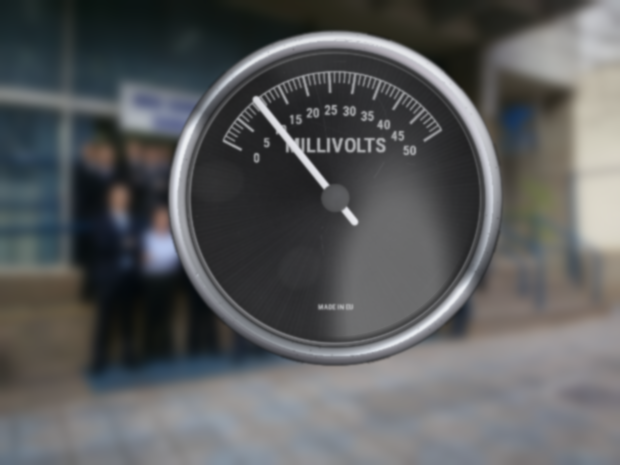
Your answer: 10 mV
